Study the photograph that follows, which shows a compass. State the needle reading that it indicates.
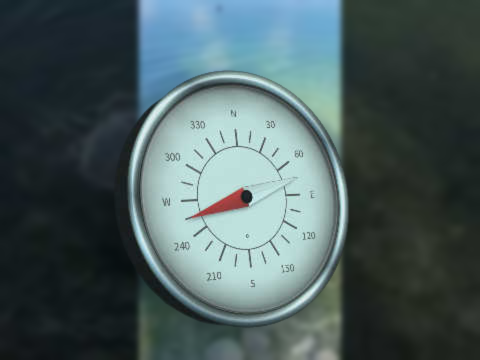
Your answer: 255 °
